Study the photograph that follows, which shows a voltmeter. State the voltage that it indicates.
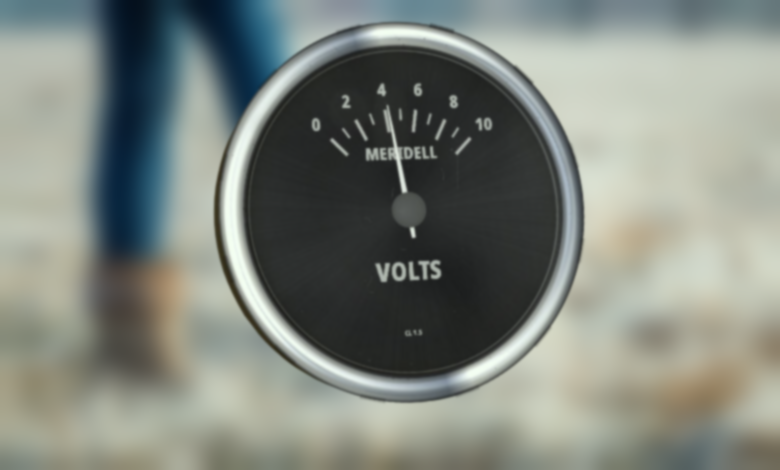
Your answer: 4 V
